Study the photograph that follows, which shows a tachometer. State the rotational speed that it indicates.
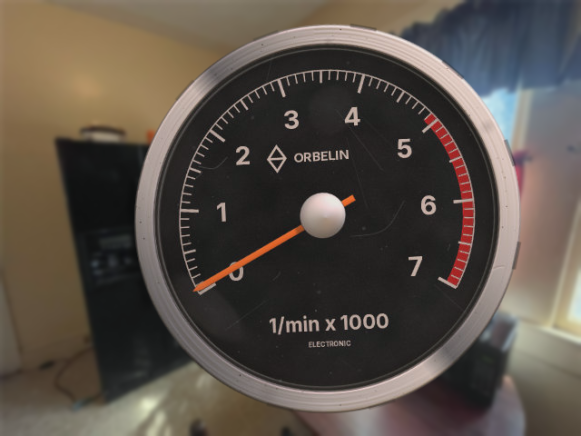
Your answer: 50 rpm
